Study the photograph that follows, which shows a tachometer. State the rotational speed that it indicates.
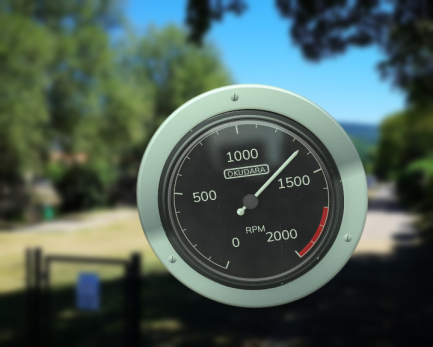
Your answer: 1350 rpm
